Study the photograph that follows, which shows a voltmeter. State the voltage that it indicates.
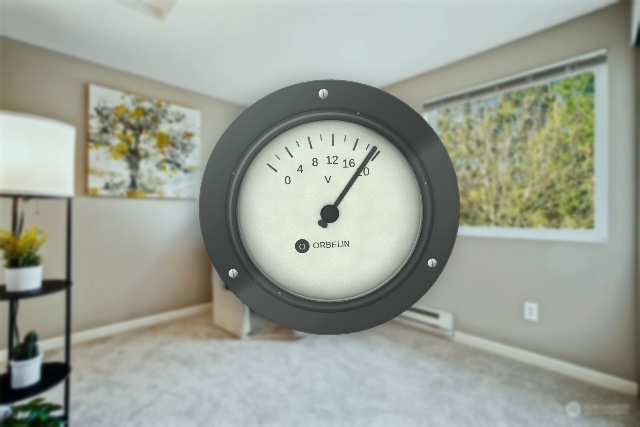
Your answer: 19 V
